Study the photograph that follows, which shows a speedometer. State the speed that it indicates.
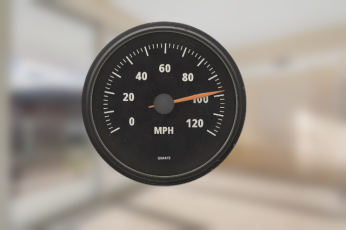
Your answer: 98 mph
